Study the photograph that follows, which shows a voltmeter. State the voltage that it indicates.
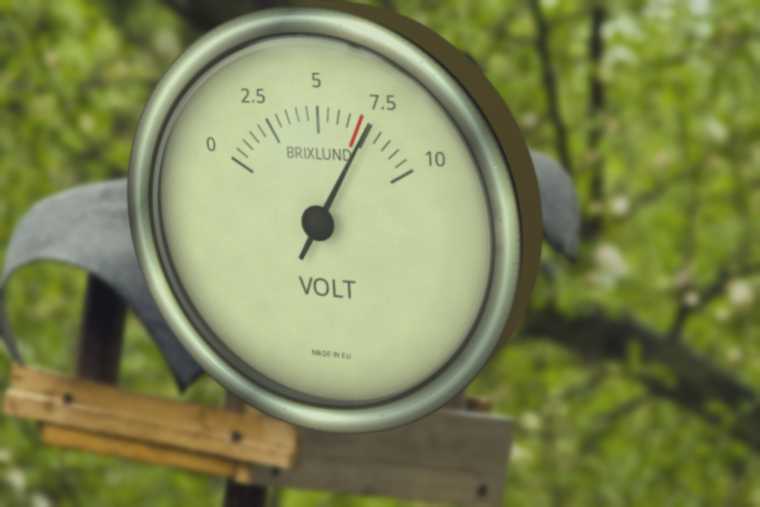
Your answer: 7.5 V
